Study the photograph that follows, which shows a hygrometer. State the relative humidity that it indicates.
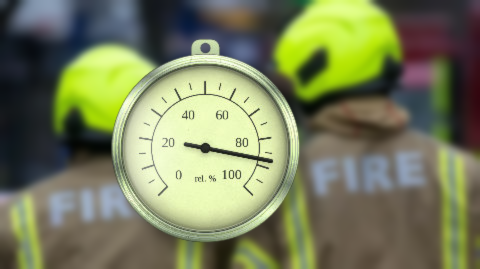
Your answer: 87.5 %
